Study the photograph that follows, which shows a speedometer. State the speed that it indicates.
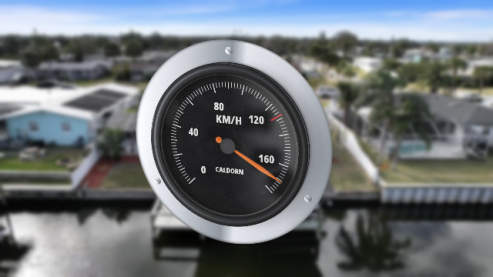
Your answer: 170 km/h
